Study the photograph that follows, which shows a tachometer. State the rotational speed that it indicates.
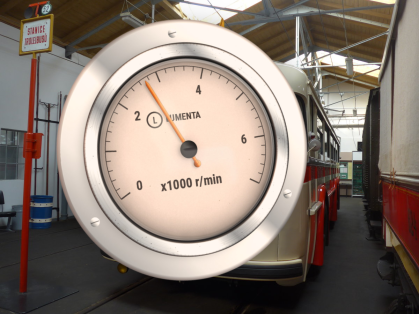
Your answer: 2700 rpm
